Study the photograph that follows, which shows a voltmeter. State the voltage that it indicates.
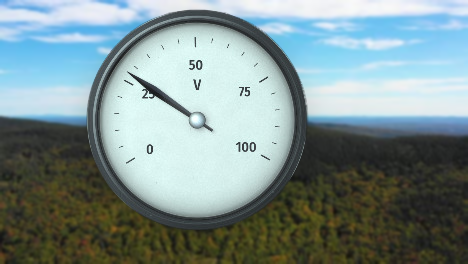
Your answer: 27.5 V
